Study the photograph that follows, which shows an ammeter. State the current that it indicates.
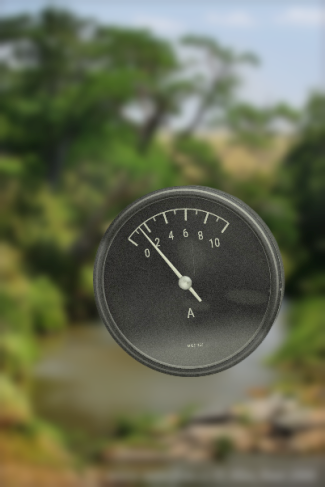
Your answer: 1.5 A
